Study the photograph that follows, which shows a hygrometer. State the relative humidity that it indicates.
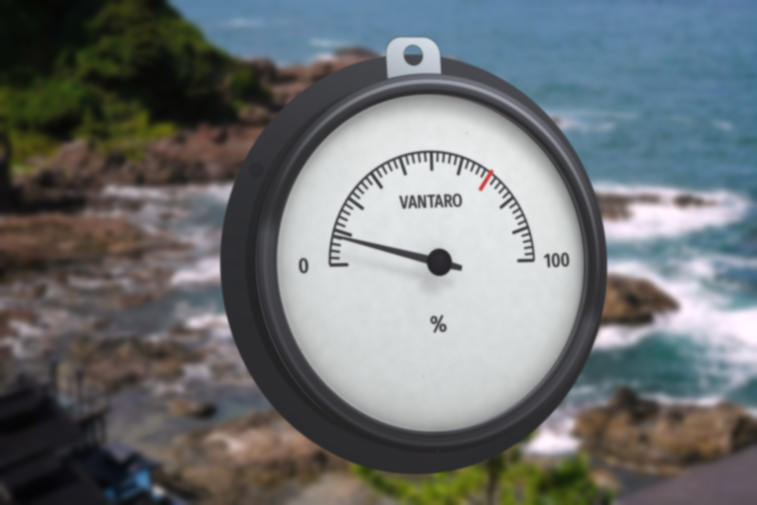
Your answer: 8 %
